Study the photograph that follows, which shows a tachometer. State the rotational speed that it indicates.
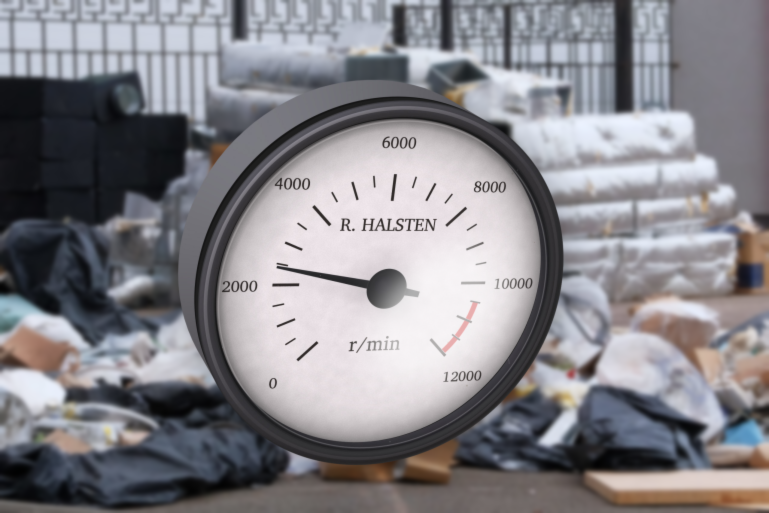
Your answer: 2500 rpm
